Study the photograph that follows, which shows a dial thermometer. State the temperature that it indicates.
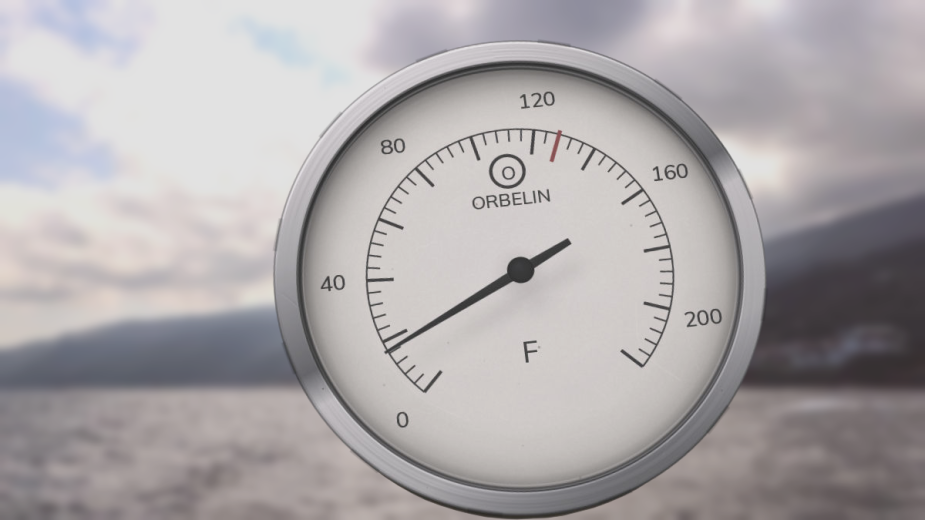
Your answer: 16 °F
